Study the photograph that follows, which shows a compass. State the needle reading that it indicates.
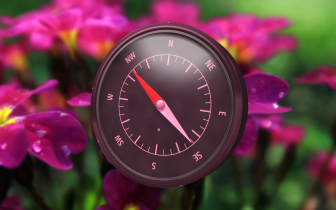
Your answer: 310 °
